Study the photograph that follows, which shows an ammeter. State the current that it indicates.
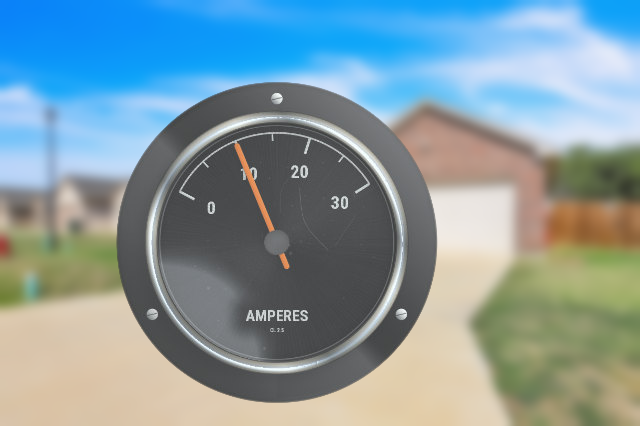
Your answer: 10 A
